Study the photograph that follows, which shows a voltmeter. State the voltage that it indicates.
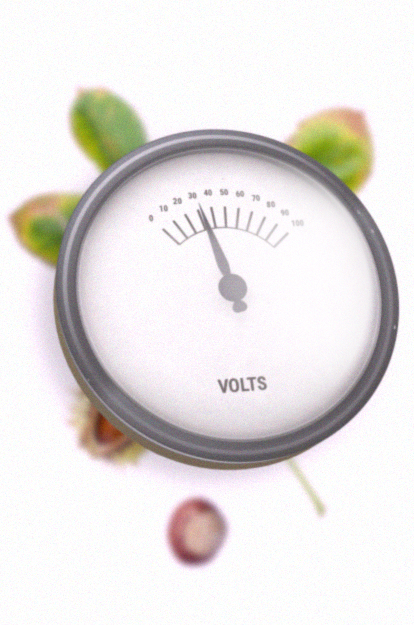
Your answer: 30 V
